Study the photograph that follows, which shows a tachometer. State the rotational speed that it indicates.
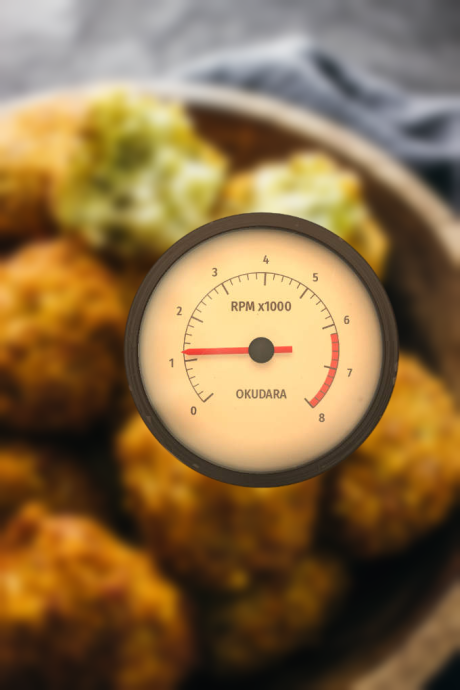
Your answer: 1200 rpm
